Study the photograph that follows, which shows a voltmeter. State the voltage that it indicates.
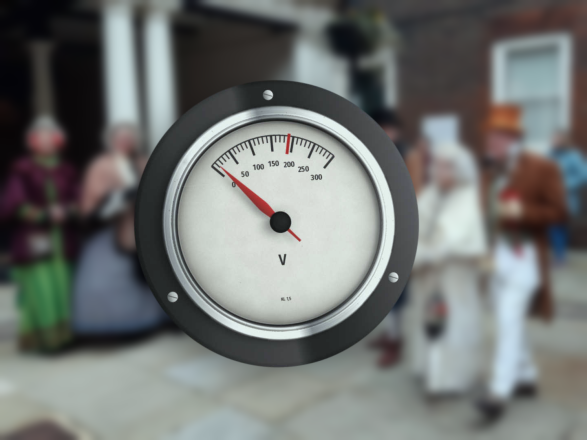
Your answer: 10 V
